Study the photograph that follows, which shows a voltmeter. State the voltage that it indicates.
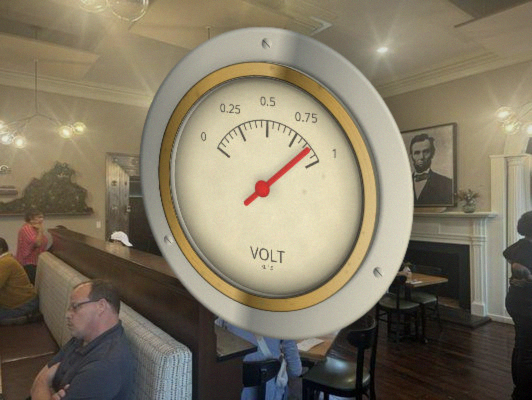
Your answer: 0.9 V
